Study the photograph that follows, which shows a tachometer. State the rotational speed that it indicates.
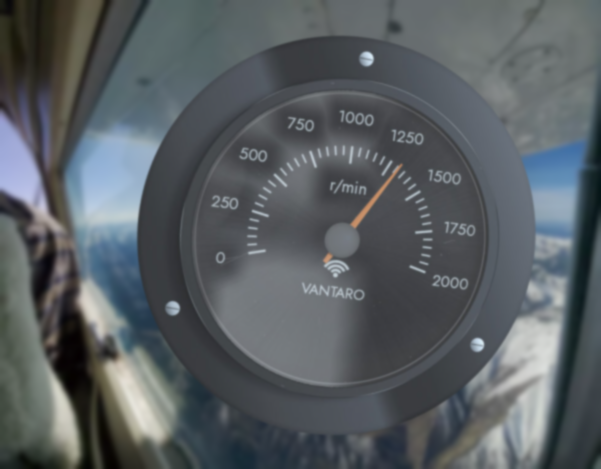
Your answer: 1300 rpm
